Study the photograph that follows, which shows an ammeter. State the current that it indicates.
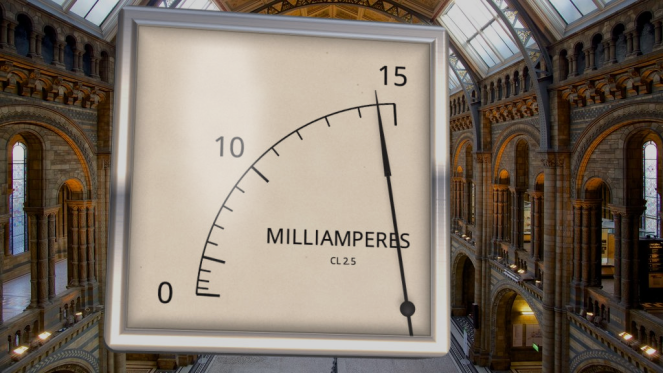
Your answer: 14.5 mA
